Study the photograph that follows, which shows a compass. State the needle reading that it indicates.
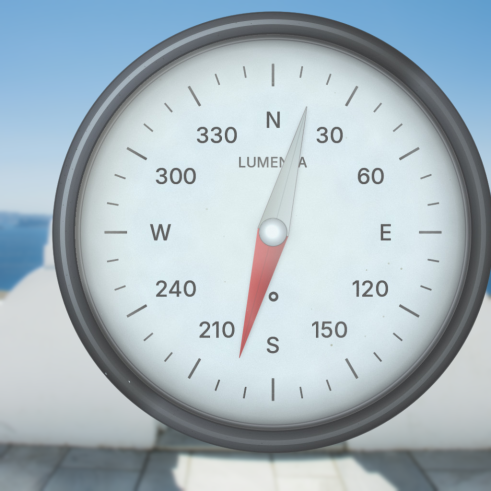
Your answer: 195 °
